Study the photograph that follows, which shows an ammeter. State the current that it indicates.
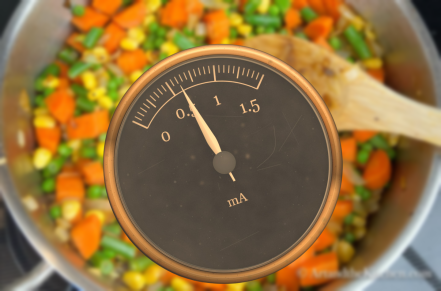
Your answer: 0.6 mA
